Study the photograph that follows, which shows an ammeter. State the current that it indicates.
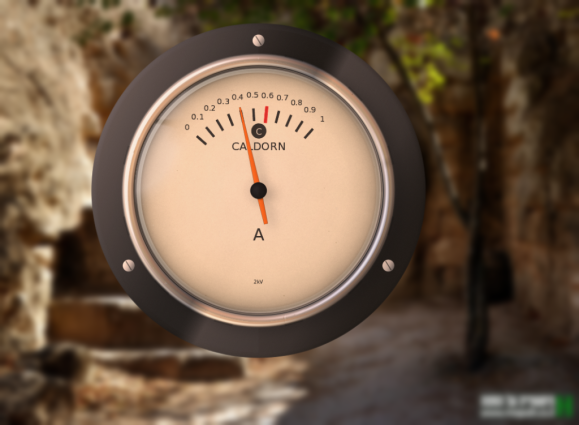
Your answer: 0.4 A
